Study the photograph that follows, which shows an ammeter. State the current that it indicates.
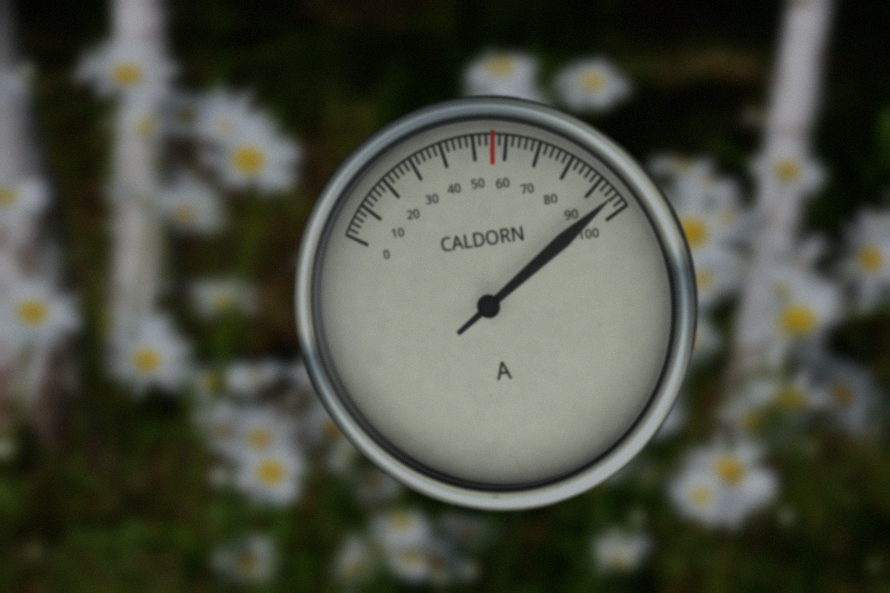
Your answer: 96 A
